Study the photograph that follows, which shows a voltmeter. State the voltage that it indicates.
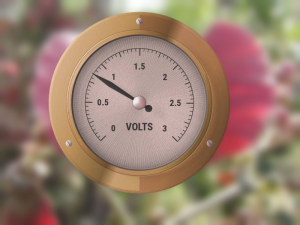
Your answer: 0.85 V
